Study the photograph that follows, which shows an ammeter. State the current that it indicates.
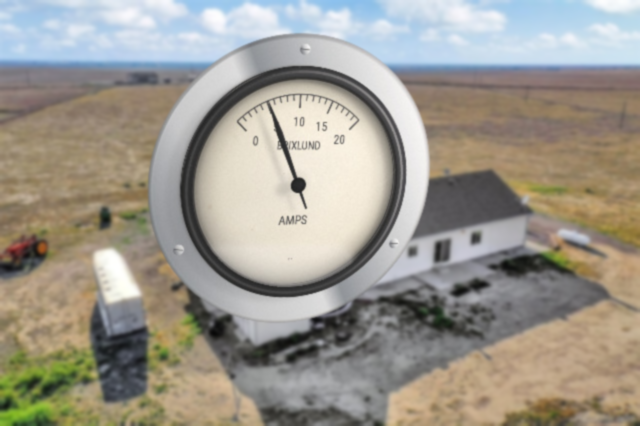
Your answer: 5 A
